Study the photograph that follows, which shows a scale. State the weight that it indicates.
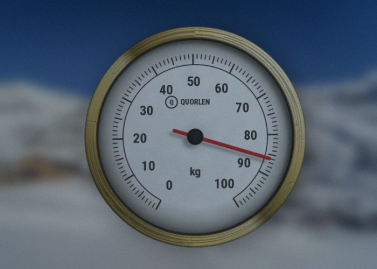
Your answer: 86 kg
